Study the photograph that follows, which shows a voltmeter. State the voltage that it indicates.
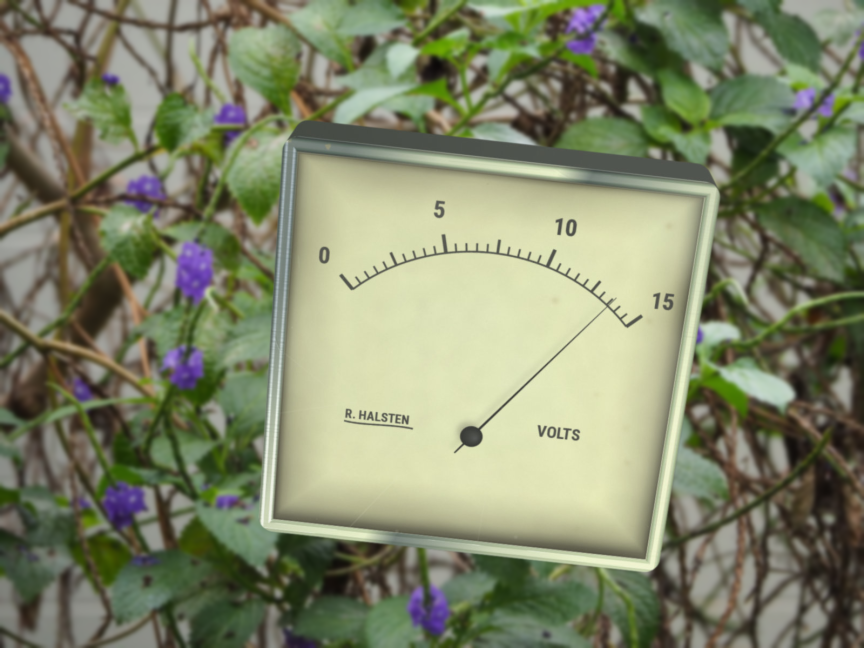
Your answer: 13.5 V
